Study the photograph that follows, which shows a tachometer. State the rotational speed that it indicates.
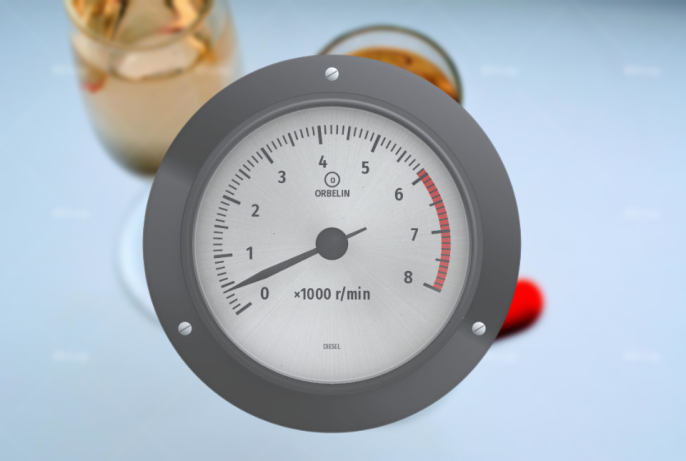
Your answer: 400 rpm
